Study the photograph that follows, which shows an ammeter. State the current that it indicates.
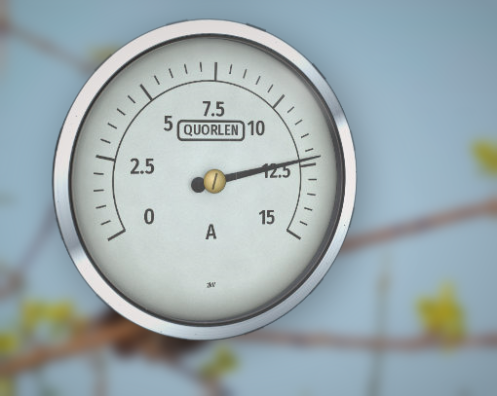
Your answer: 12.25 A
